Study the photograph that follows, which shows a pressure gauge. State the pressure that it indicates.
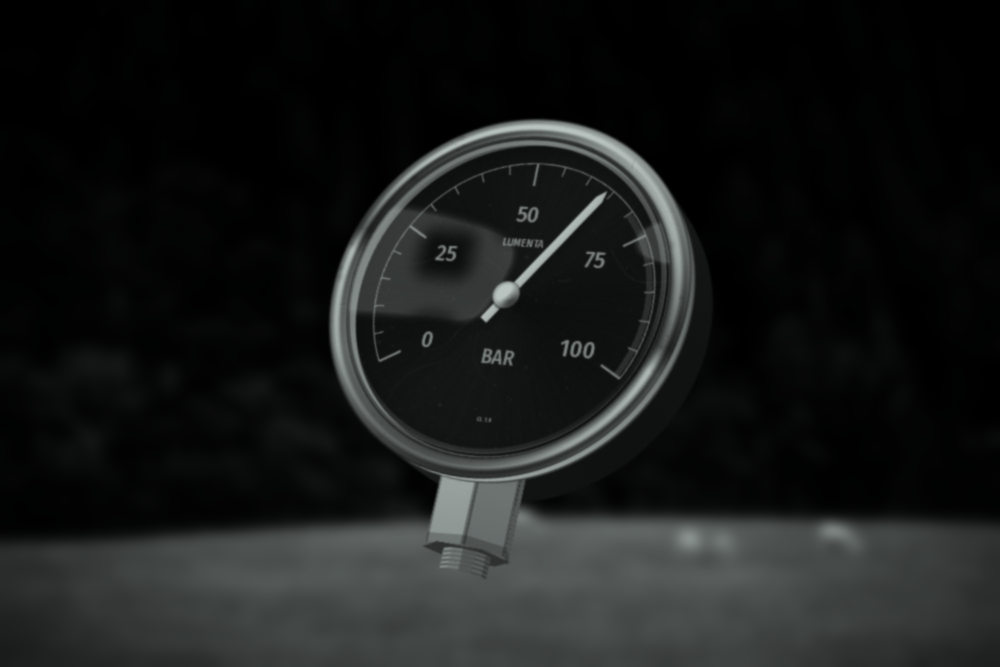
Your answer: 65 bar
